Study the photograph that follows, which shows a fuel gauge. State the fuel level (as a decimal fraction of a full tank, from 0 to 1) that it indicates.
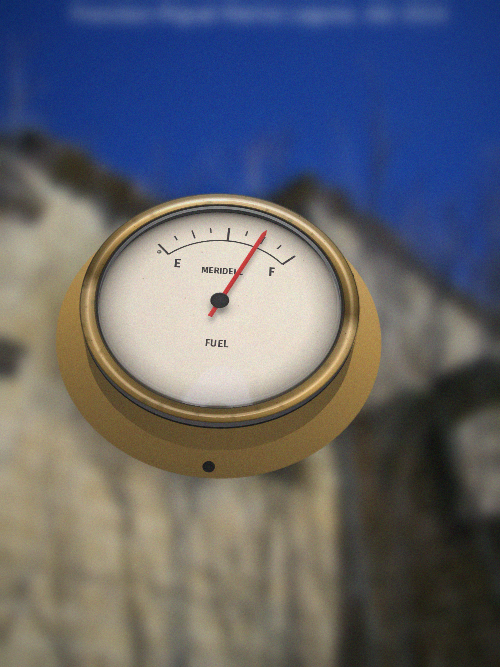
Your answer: 0.75
